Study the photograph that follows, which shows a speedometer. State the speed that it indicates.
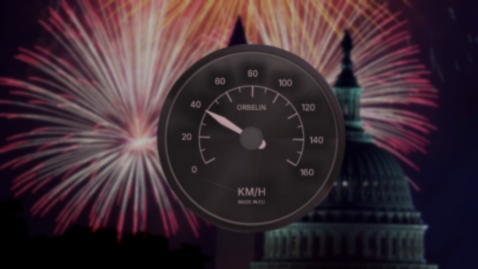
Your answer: 40 km/h
